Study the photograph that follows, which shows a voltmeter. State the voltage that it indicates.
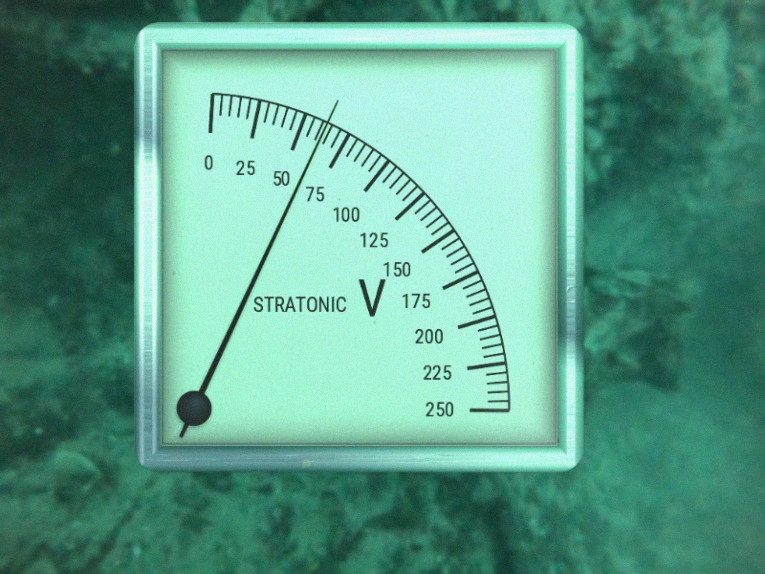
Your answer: 62.5 V
